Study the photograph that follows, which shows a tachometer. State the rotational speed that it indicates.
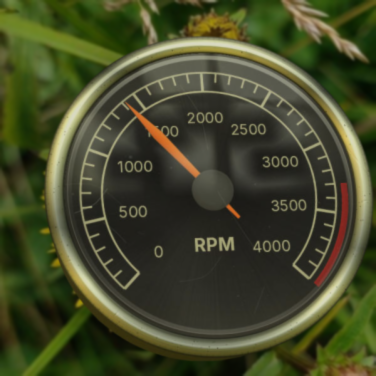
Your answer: 1400 rpm
